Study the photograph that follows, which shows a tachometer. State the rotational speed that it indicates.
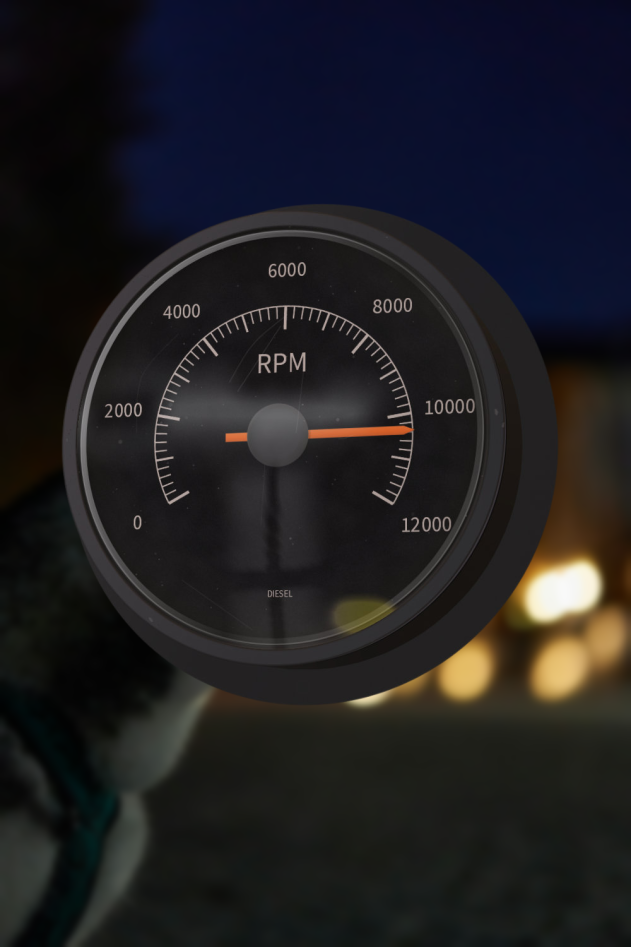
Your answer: 10400 rpm
